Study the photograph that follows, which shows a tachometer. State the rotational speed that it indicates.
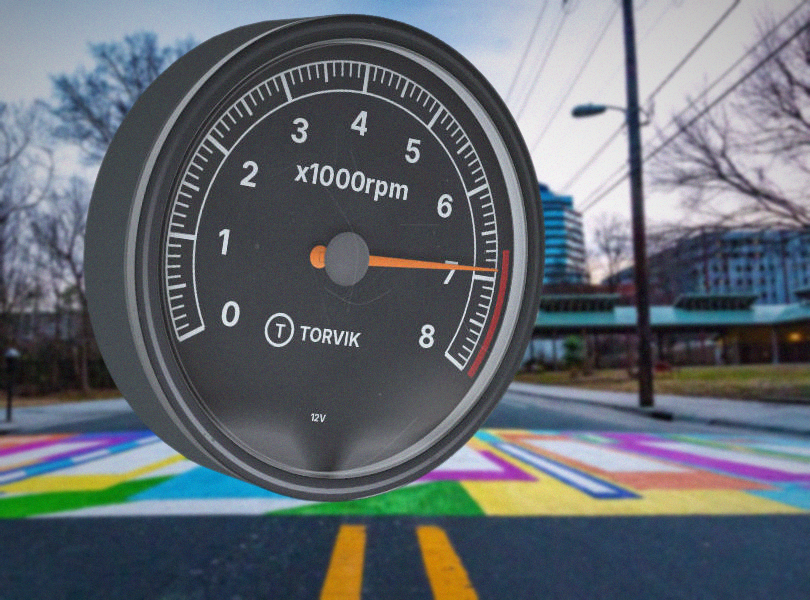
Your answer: 6900 rpm
